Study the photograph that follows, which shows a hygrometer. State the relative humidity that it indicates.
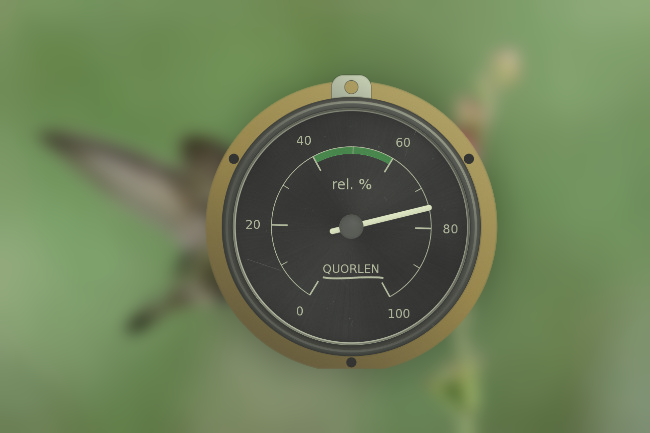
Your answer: 75 %
